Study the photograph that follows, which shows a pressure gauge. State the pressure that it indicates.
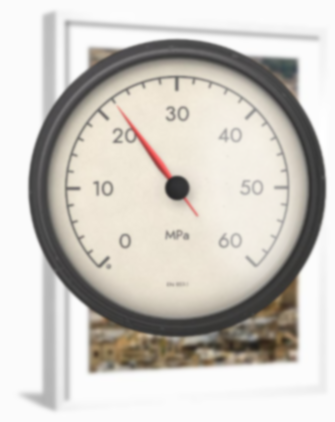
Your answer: 22 MPa
